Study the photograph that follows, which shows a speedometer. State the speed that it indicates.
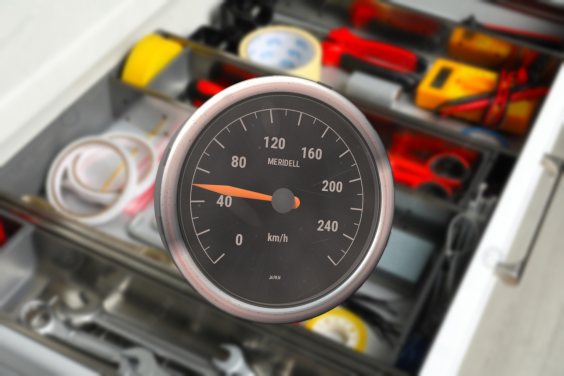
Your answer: 50 km/h
